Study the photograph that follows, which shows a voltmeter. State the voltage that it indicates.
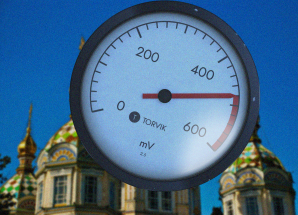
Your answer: 480 mV
